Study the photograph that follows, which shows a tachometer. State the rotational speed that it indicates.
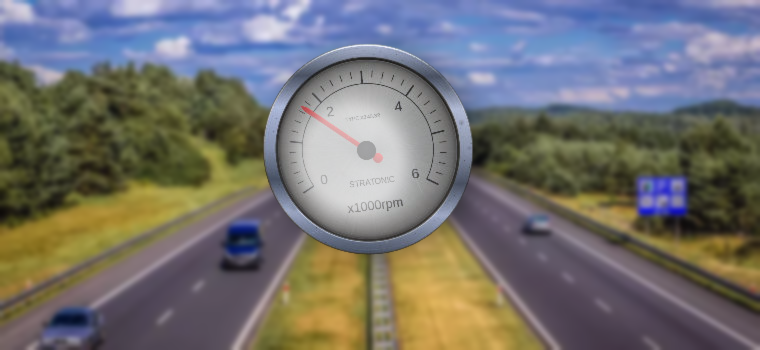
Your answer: 1700 rpm
